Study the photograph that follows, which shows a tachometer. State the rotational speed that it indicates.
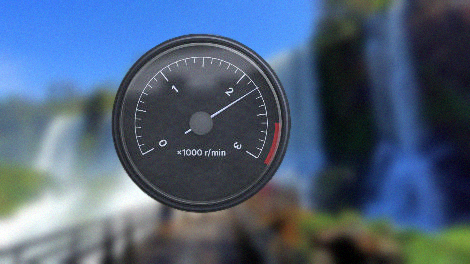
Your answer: 2200 rpm
